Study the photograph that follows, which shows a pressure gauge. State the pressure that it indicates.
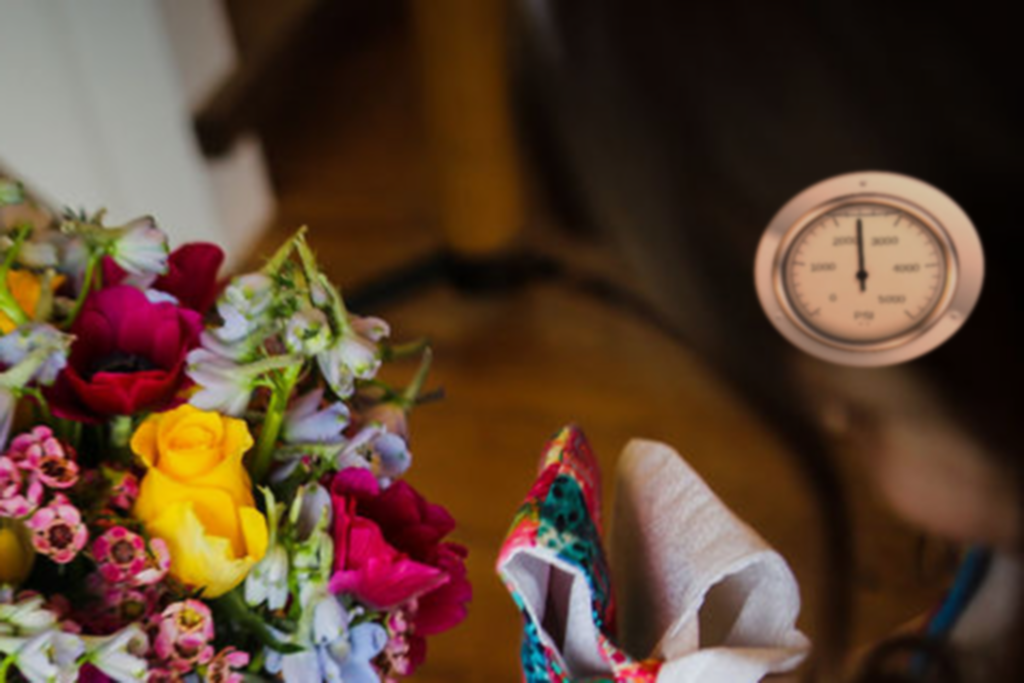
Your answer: 2400 psi
